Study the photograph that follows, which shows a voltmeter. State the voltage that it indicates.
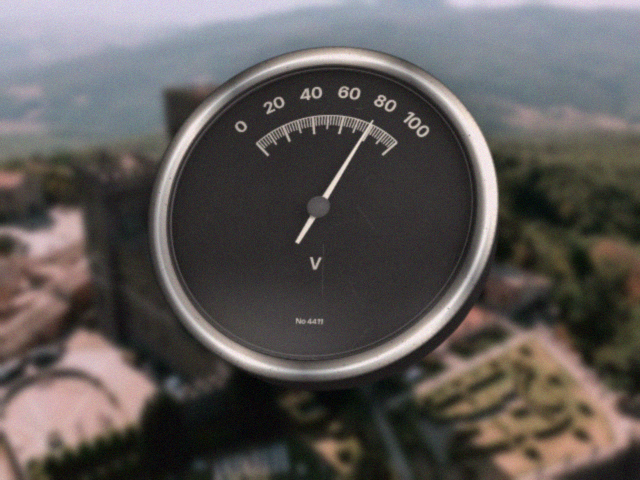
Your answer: 80 V
